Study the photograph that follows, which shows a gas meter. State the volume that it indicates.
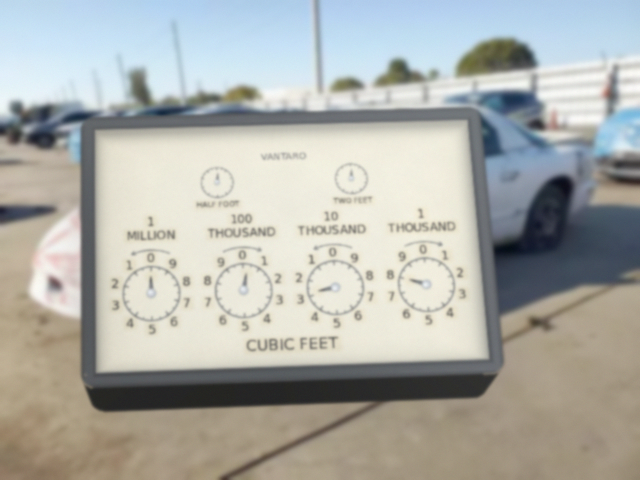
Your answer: 2800 ft³
